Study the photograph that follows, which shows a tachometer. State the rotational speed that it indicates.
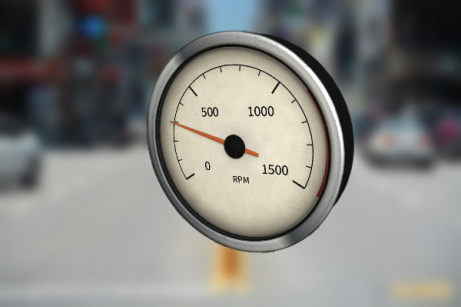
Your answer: 300 rpm
